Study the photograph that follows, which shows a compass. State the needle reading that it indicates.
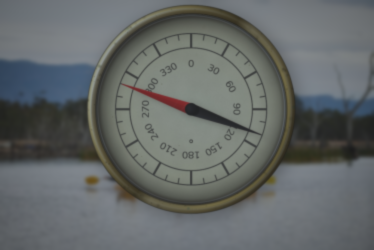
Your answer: 290 °
